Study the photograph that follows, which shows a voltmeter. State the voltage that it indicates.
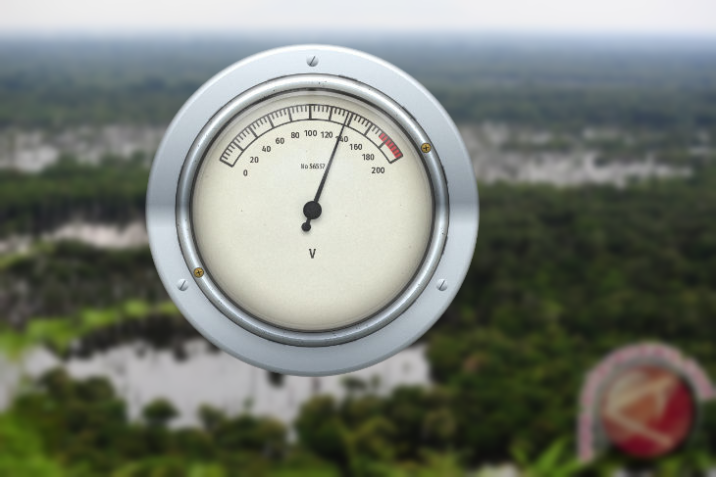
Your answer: 136 V
